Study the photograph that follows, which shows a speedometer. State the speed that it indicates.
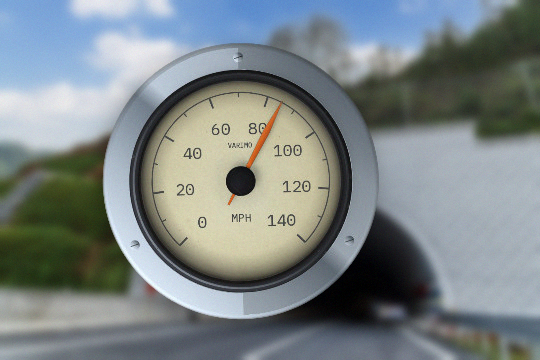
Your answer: 85 mph
